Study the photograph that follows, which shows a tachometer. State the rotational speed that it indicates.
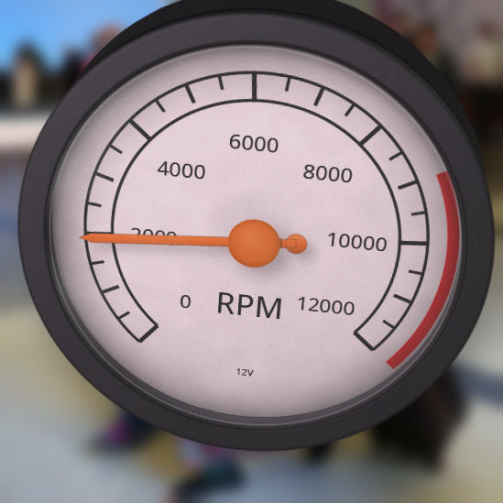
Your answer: 2000 rpm
